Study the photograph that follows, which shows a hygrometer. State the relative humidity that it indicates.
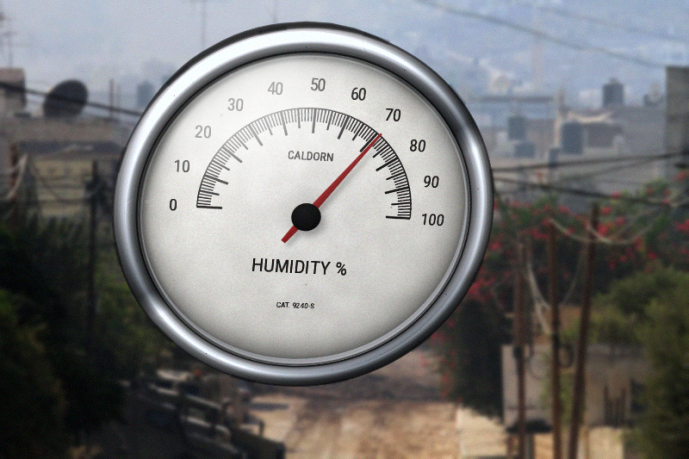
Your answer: 70 %
